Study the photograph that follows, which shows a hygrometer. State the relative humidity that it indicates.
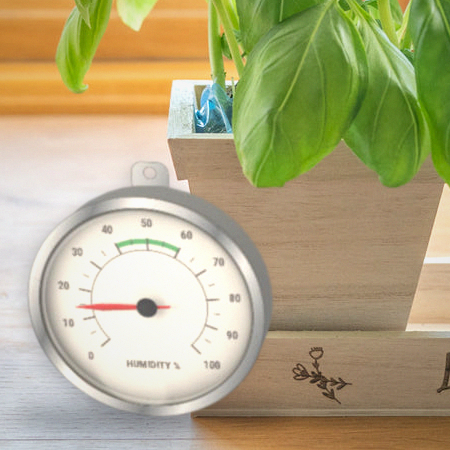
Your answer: 15 %
